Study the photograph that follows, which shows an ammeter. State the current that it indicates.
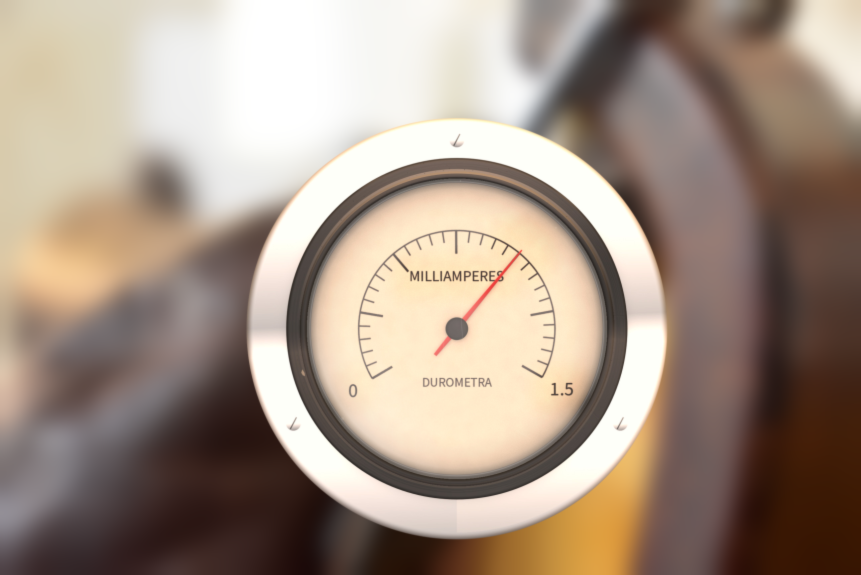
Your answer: 1 mA
